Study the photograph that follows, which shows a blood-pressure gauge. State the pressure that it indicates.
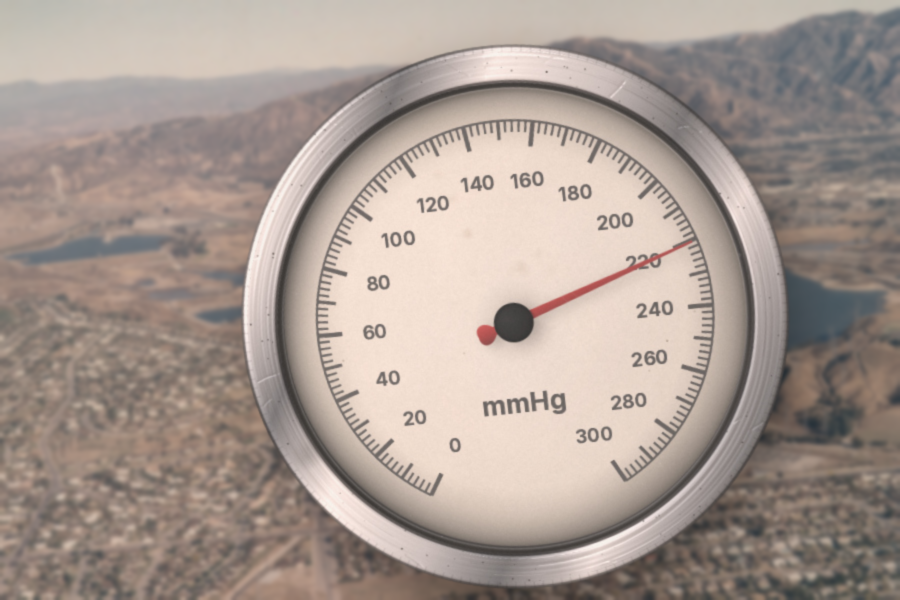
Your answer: 220 mmHg
